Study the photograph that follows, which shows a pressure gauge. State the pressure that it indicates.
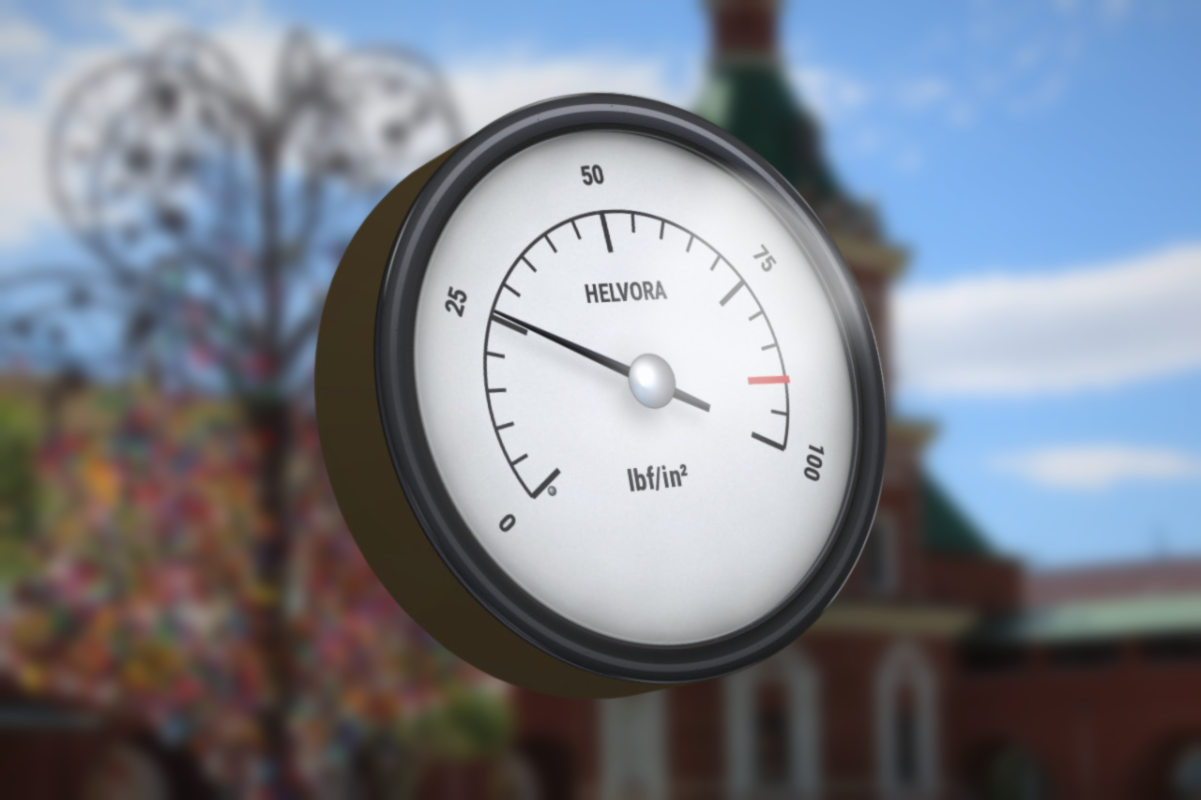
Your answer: 25 psi
